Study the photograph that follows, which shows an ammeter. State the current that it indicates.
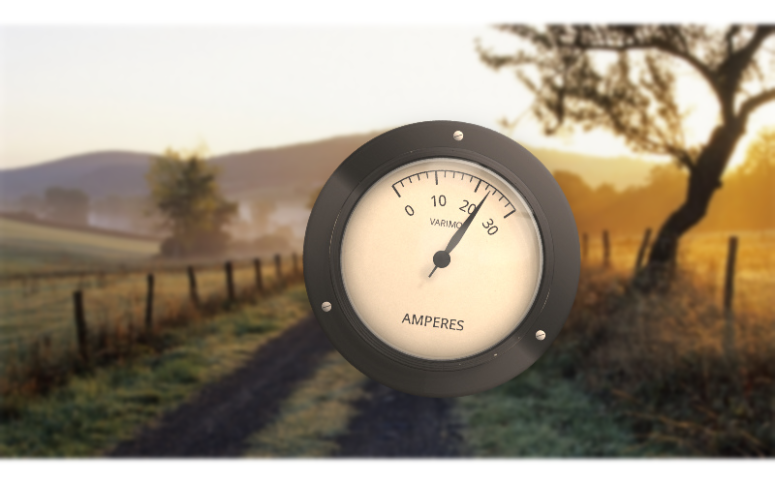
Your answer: 23 A
